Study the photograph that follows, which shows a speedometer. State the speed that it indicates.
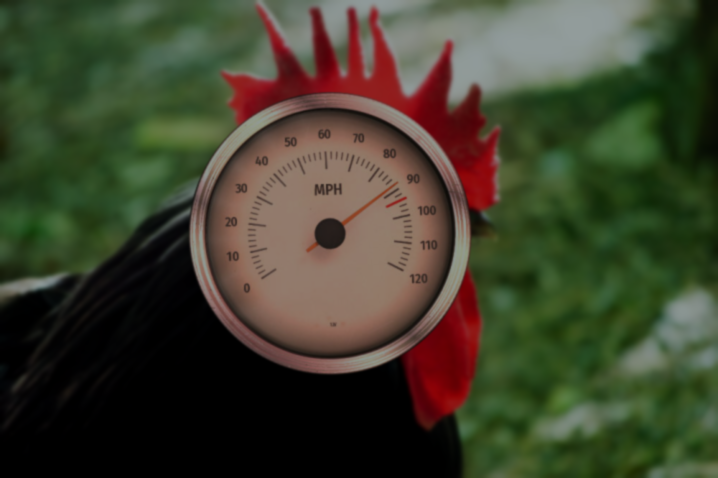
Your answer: 88 mph
